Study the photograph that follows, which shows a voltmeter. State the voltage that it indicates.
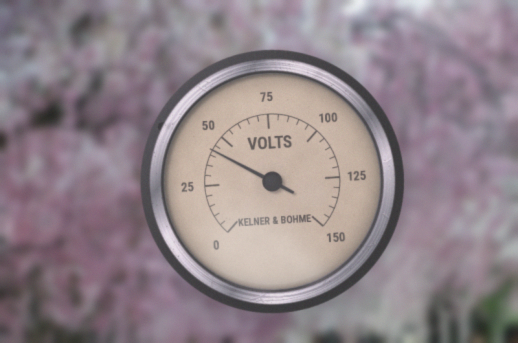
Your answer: 42.5 V
